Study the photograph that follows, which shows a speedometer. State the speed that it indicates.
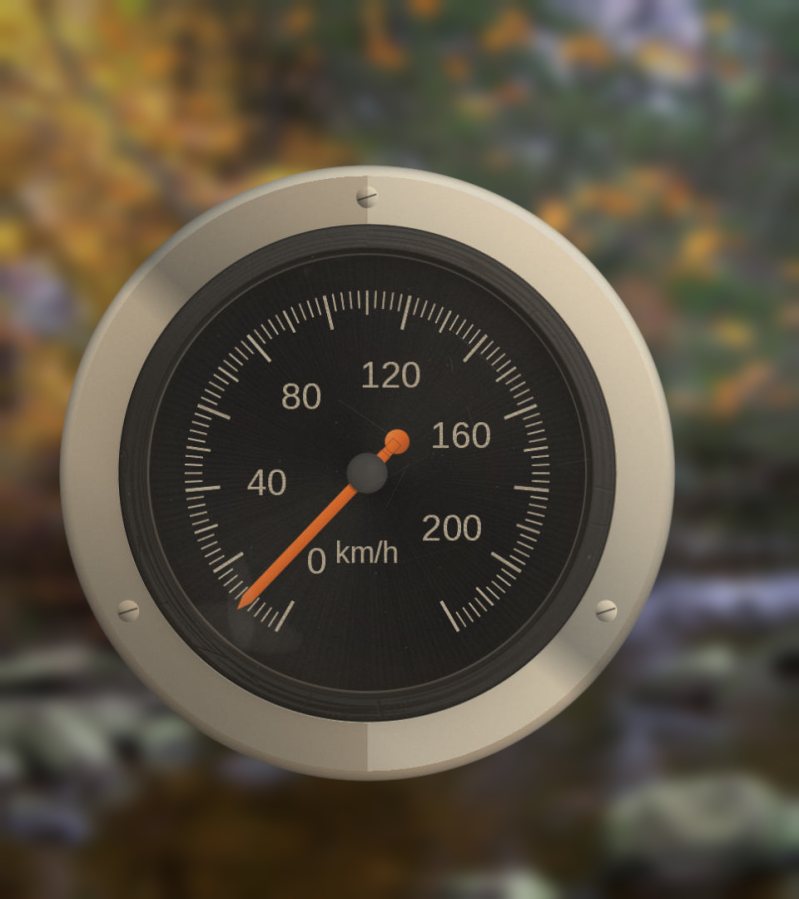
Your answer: 10 km/h
